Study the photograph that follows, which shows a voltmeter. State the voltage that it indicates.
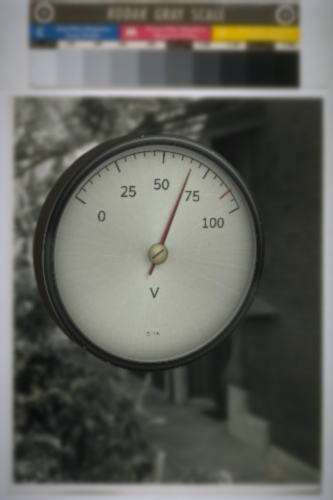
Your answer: 65 V
